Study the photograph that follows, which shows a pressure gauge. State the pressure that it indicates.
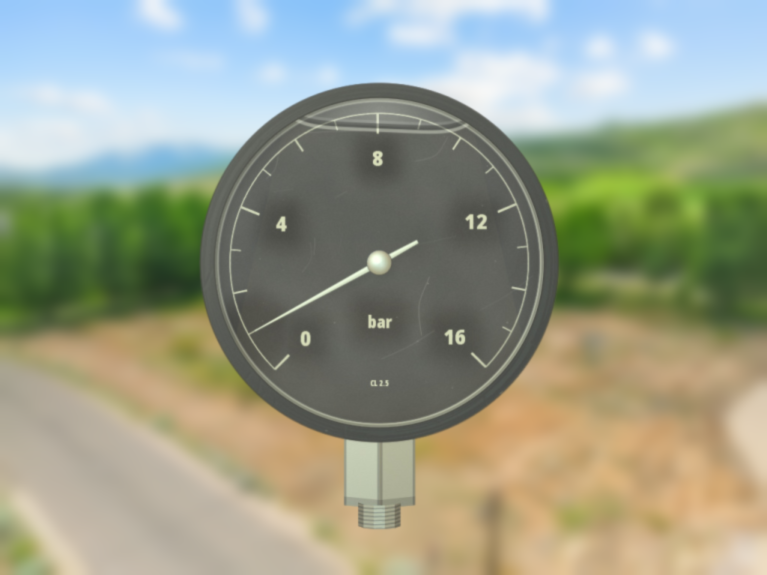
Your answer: 1 bar
